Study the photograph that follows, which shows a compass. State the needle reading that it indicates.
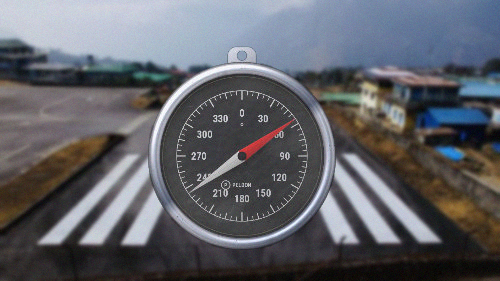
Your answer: 55 °
